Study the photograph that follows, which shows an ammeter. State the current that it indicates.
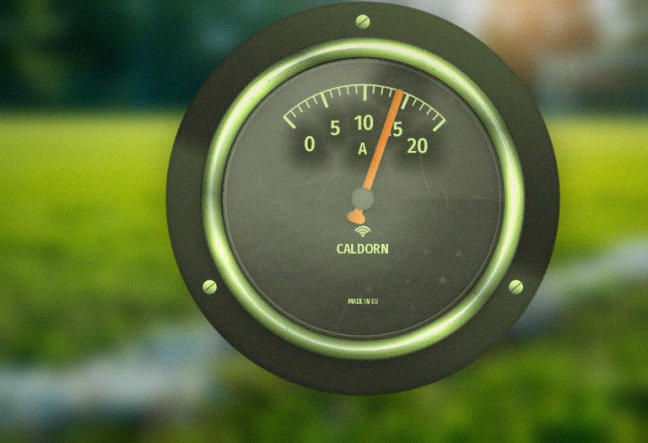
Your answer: 14 A
